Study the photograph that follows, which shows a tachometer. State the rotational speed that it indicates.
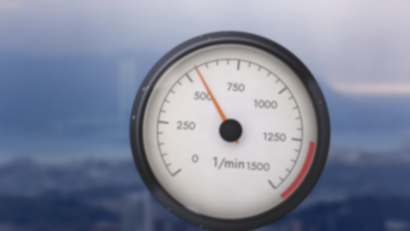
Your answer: 550 rpm
